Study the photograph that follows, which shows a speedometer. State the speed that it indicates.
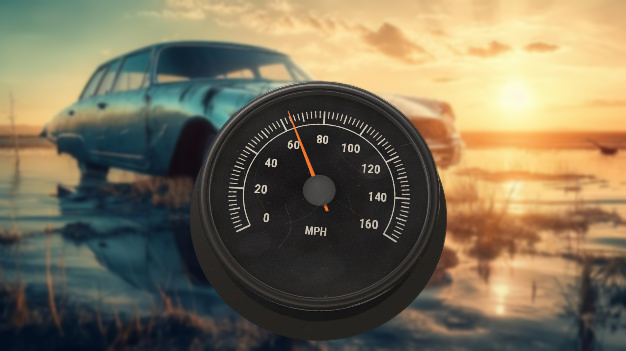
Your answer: 64 mph
